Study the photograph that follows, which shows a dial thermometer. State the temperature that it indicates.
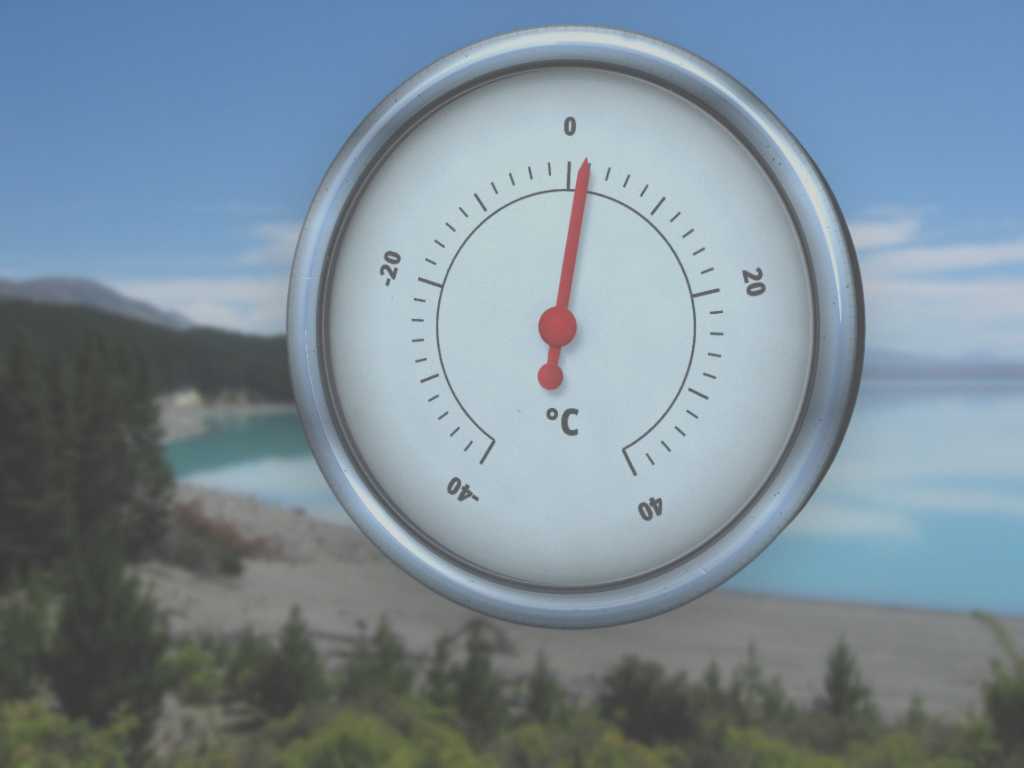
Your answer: 2 °C
